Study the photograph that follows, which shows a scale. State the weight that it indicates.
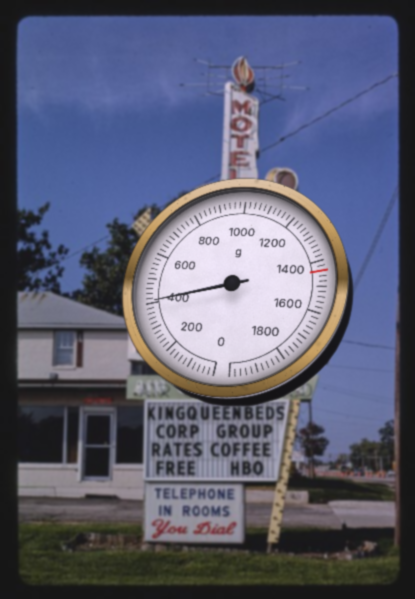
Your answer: 400 g
